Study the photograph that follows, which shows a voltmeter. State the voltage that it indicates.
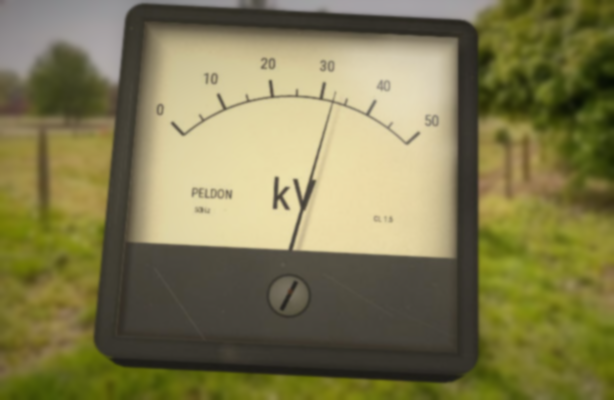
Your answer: 32.5 kV
